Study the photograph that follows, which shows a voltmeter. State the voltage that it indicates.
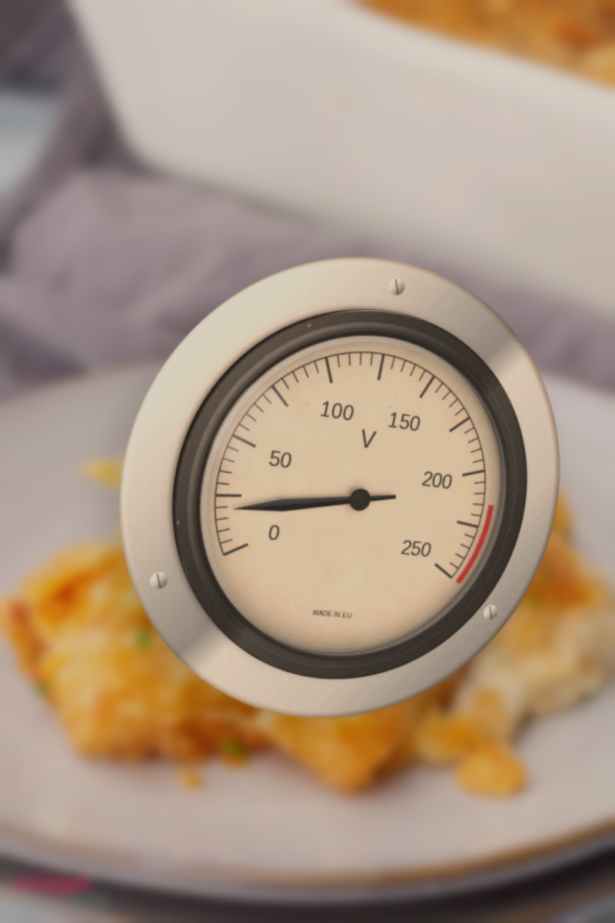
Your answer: 20 V
